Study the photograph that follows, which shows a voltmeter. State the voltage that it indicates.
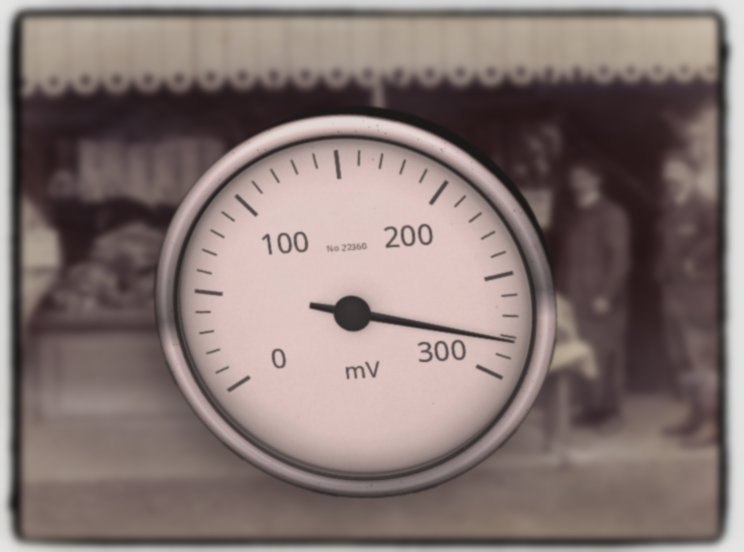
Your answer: 280 mV
